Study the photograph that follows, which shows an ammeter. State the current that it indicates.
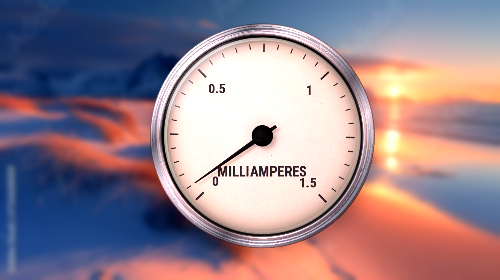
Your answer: 0.05 mA
